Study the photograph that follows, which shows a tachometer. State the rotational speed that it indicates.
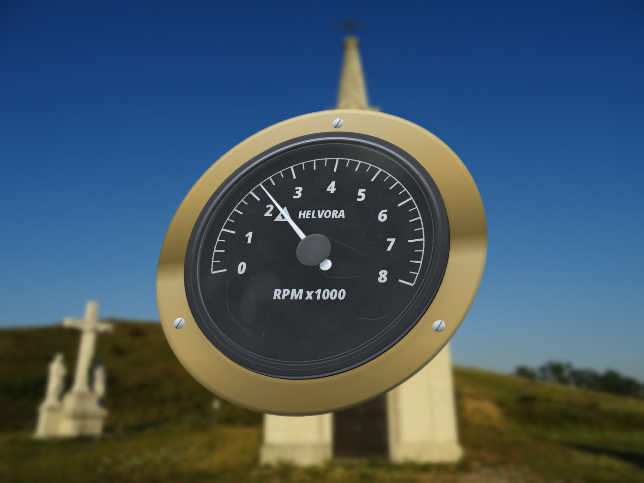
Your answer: 2250 rpm
